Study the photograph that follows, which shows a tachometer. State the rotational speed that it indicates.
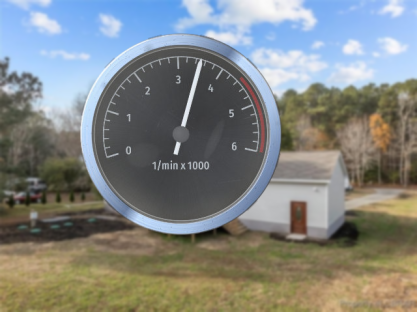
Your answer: 3500 rpm
